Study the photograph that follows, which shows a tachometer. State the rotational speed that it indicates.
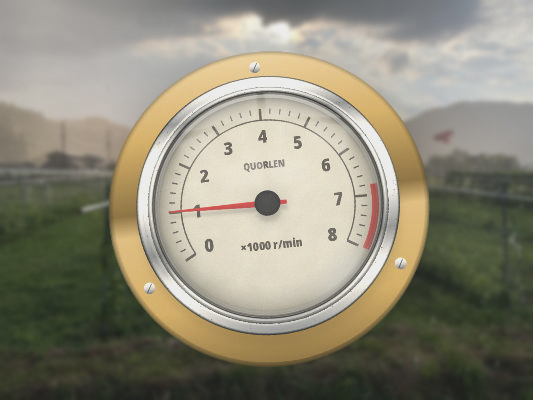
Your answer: 1000 rpm
